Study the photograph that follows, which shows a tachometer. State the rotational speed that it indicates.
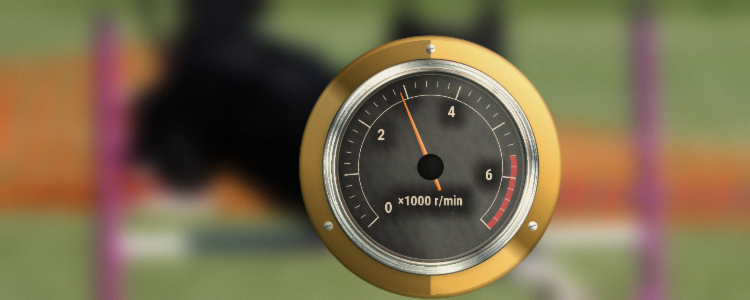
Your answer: 2900 rpm
